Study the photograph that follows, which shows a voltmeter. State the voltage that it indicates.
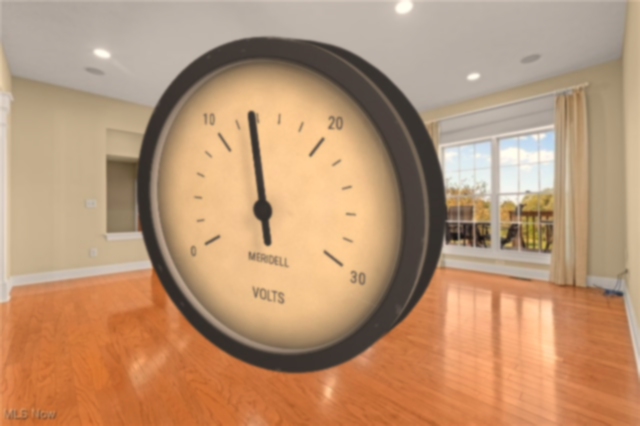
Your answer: 14 V
